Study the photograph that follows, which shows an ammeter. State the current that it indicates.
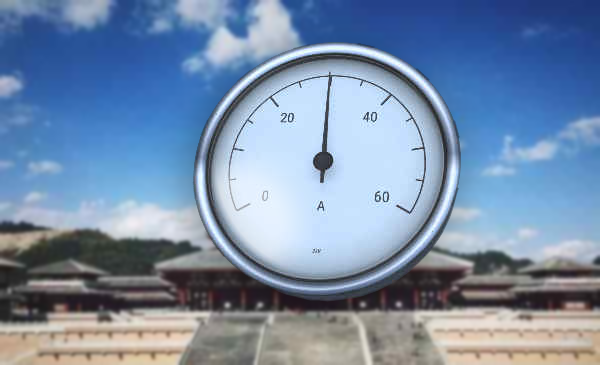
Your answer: 30 A
